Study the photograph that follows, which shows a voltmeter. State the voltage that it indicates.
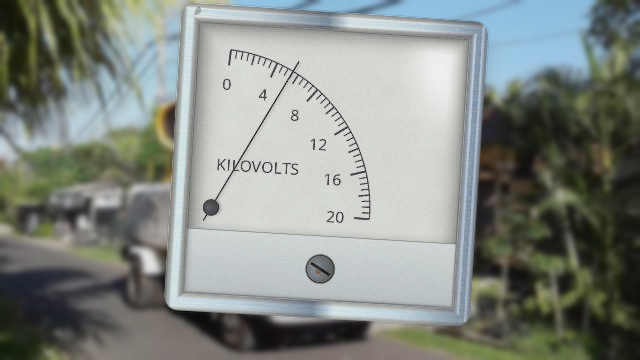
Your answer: 5.5 kV
